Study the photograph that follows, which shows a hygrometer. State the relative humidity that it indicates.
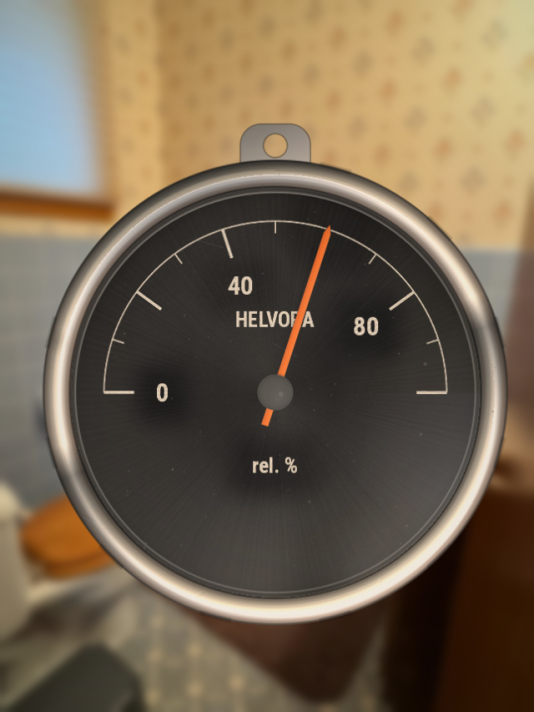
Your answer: 60 %
